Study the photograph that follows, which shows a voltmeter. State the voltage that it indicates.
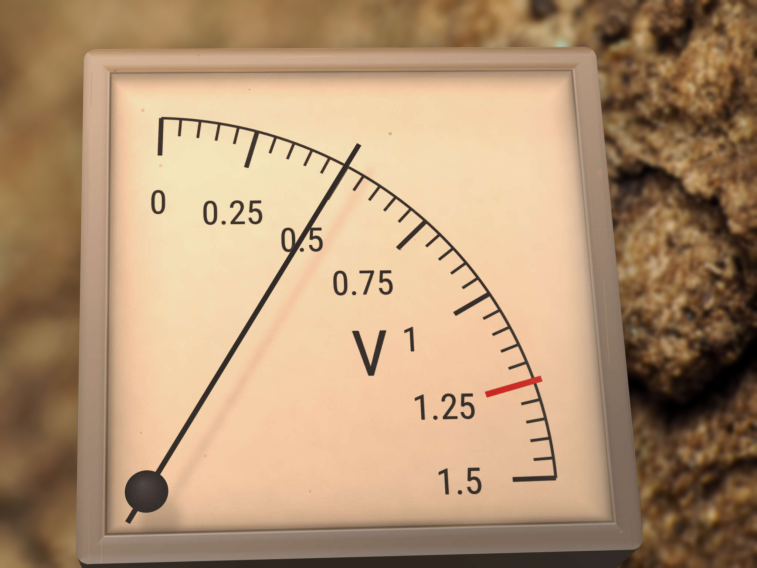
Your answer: 0.5 V
